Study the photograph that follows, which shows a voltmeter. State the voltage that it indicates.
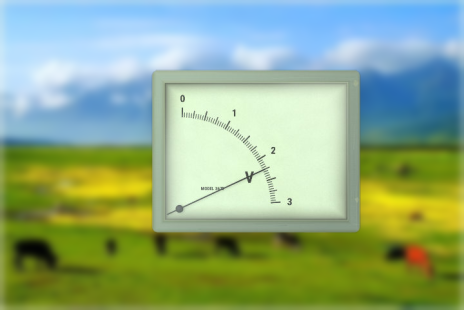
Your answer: 2.25 V
